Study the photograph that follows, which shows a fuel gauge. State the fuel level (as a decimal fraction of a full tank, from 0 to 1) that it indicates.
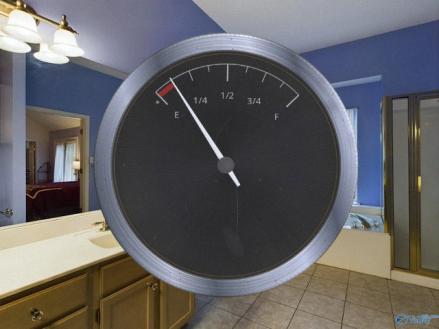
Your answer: 0.125
